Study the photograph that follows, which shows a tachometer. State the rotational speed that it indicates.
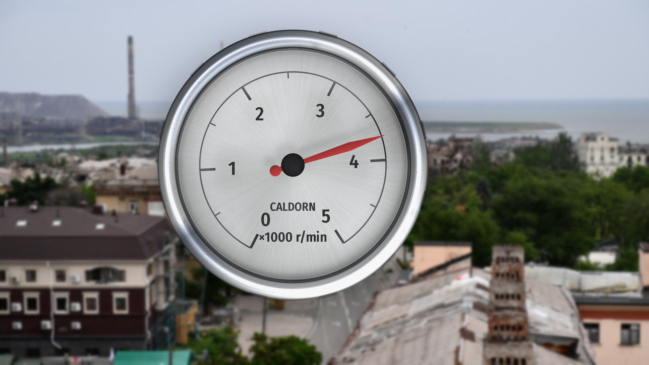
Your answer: 3750 rpm
